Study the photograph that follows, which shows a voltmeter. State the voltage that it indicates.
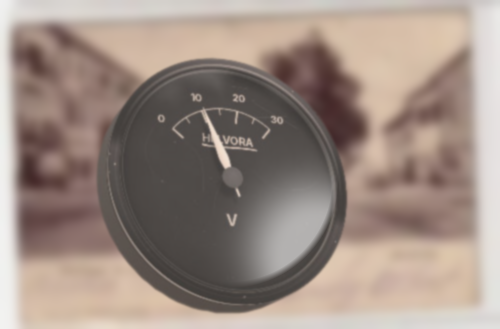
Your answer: 10 V
